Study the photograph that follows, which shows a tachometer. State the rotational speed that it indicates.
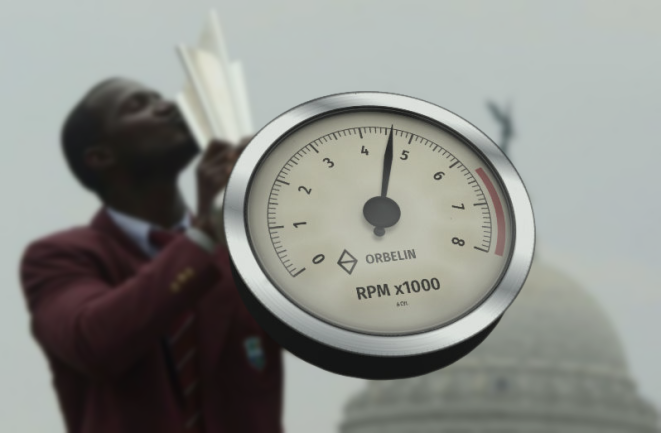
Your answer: 4600 rpm
